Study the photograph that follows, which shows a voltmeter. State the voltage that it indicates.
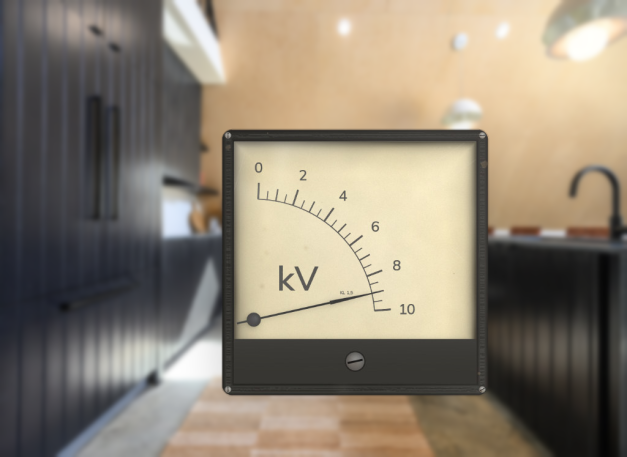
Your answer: 9 kV
